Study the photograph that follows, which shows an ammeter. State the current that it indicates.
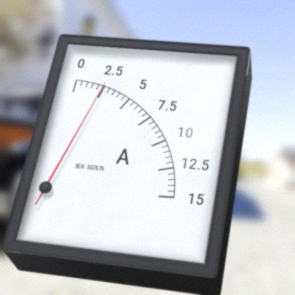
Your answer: 2.5 A
